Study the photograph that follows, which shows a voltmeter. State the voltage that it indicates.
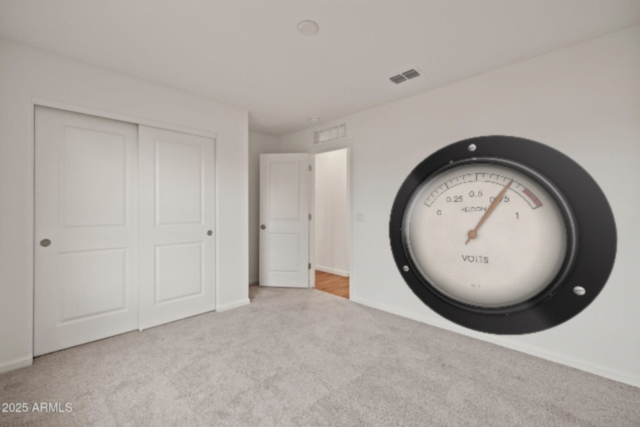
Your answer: 0.75 V
